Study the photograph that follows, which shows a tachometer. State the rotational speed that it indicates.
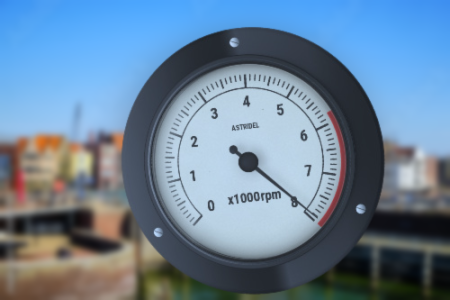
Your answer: 7900 rpm
